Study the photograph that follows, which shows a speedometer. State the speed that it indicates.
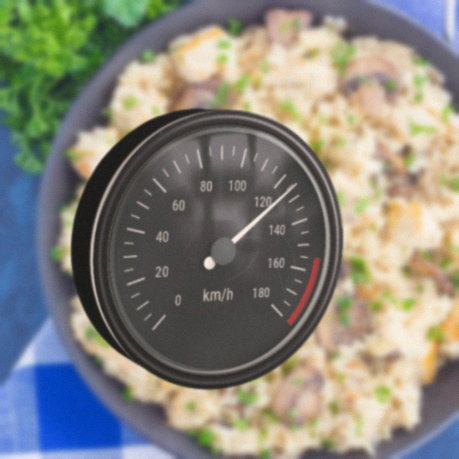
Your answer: 125 km/h
